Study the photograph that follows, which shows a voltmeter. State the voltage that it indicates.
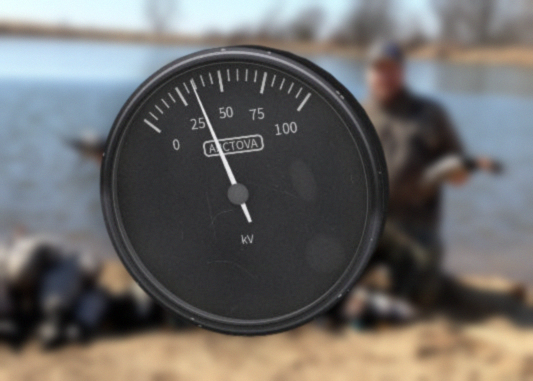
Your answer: 35 kV
